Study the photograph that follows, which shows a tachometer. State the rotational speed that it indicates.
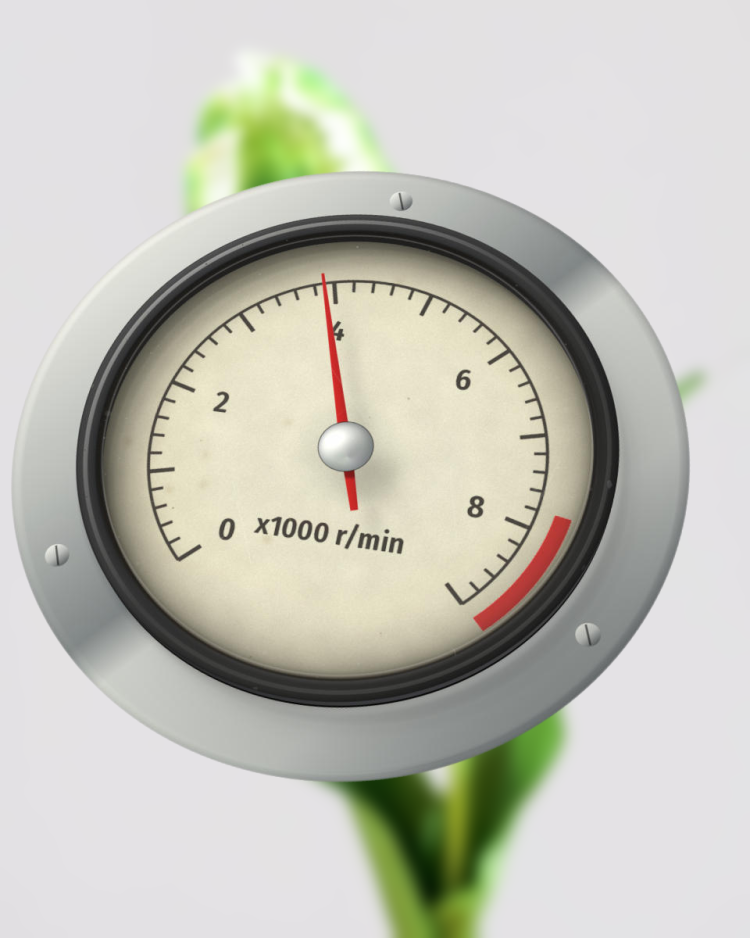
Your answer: 3900 rpm
